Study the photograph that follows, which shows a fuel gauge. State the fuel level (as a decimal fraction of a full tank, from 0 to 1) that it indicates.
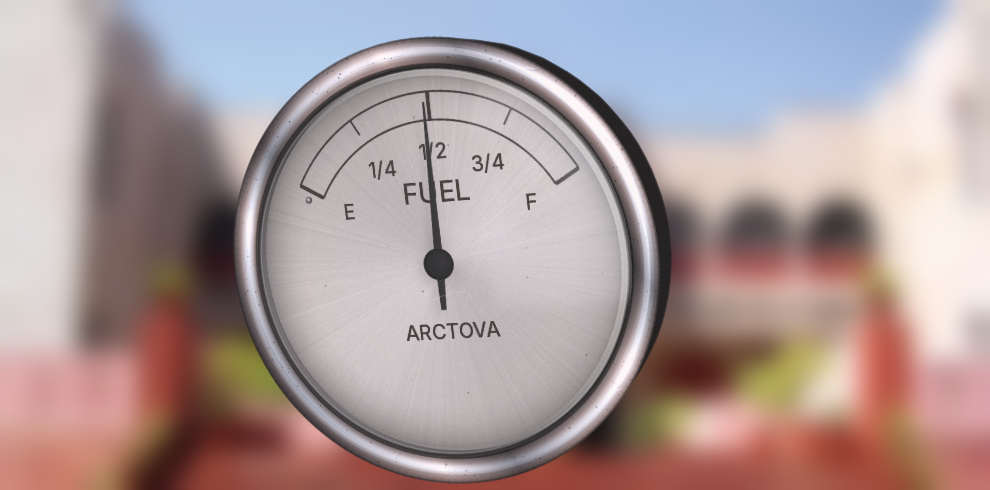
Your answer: 0.5
